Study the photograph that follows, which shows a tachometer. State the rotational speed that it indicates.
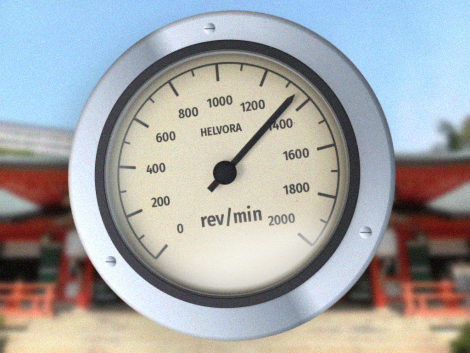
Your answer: 1350 rpm
